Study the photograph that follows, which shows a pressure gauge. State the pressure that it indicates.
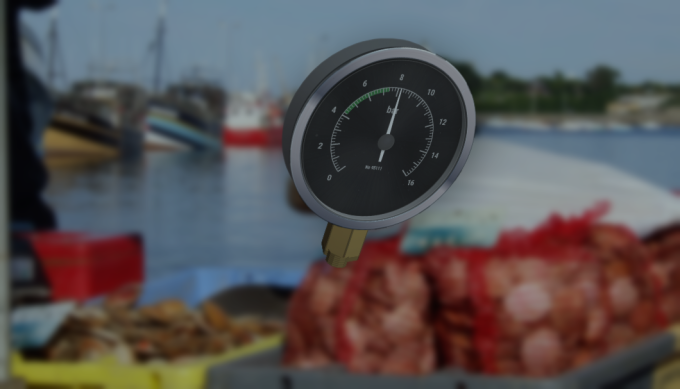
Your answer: 8 bar
